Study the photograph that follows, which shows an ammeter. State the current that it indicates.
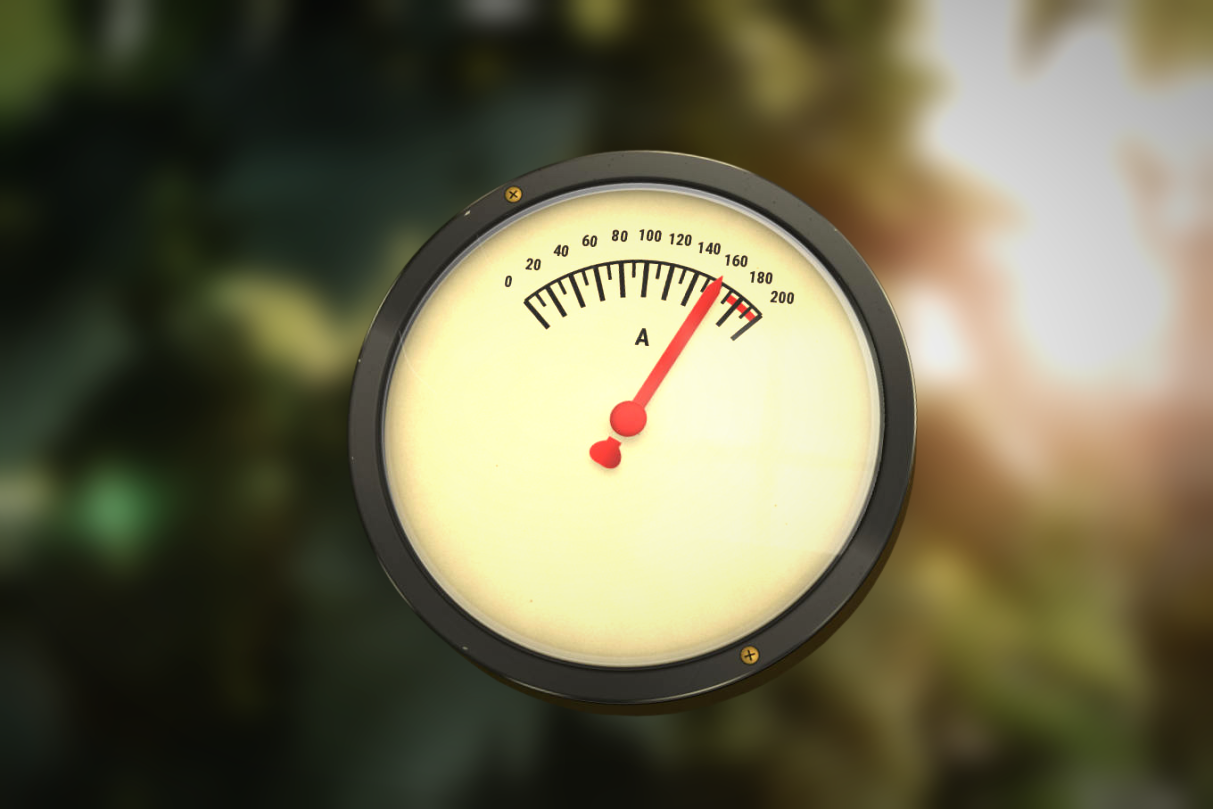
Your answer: 160 A
